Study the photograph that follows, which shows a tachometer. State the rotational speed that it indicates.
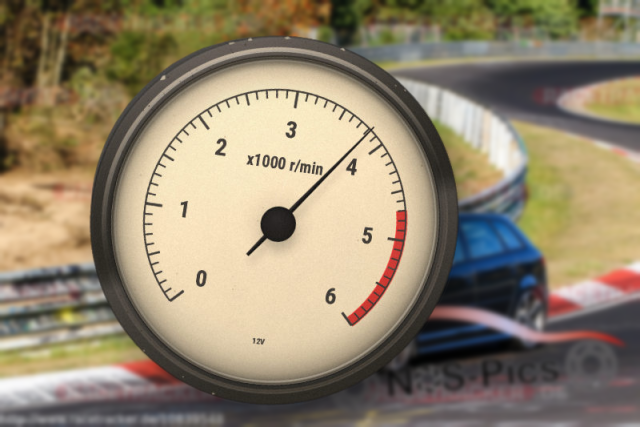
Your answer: 3800 rpm
